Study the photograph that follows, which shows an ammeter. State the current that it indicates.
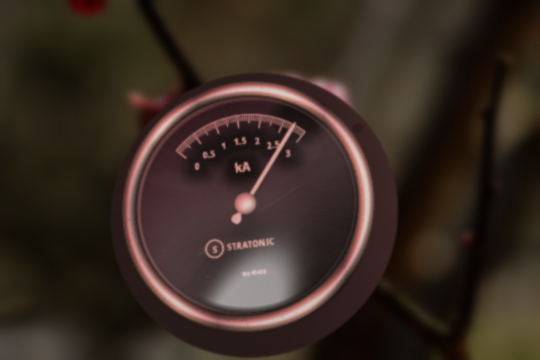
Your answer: 2.75 kA
